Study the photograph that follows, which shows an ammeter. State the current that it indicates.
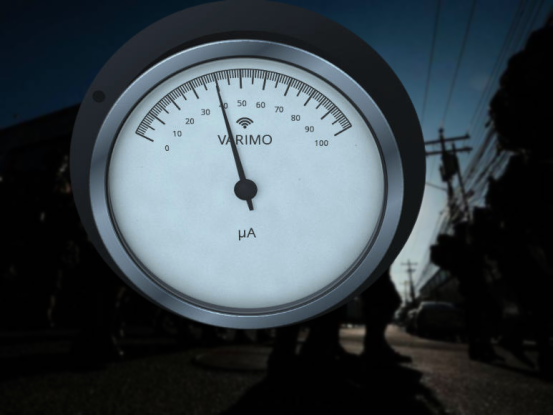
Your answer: 40 µA
